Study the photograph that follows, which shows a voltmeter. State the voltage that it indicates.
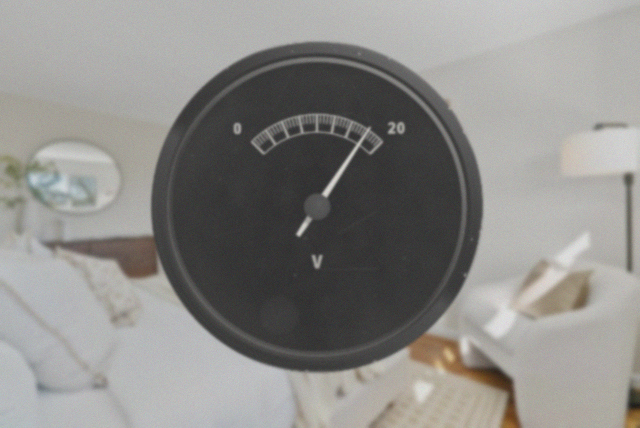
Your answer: 17.5 V
